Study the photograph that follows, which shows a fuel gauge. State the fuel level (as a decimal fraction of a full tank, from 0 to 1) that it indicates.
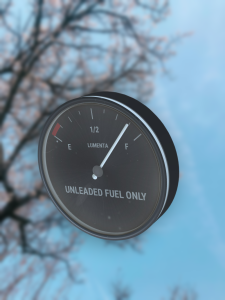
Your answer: 0.875
